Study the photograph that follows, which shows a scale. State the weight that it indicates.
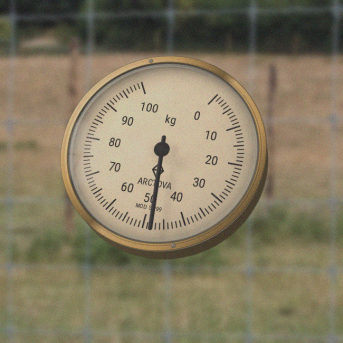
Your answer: 48 kg
